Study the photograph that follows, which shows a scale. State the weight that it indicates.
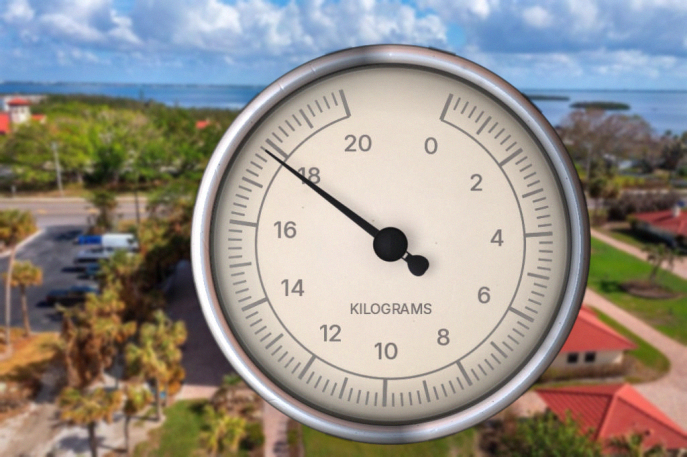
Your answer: 17.8 kg
